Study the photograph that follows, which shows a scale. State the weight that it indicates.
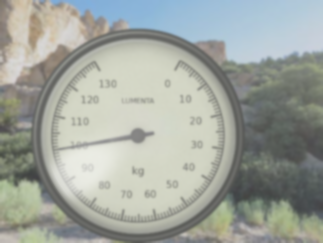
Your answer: 100 kg
